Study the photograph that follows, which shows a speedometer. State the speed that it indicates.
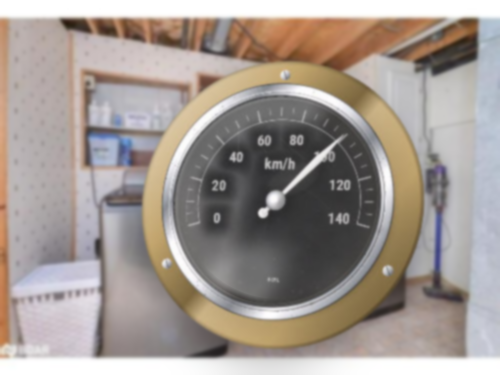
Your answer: 100 km/h
